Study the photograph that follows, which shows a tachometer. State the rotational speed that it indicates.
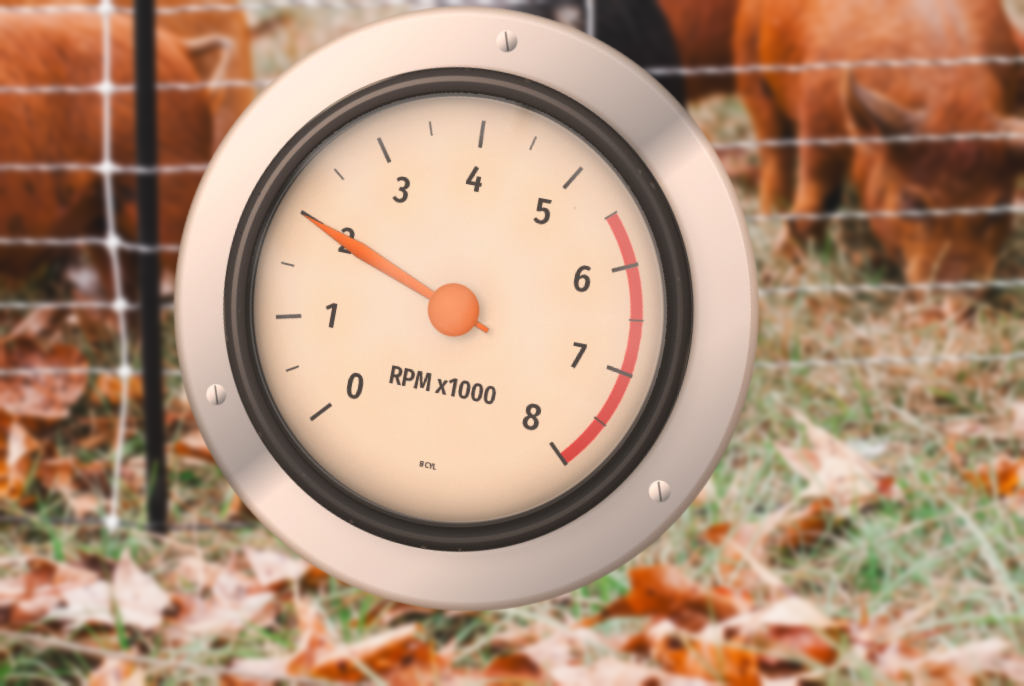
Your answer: 2000 rpm
